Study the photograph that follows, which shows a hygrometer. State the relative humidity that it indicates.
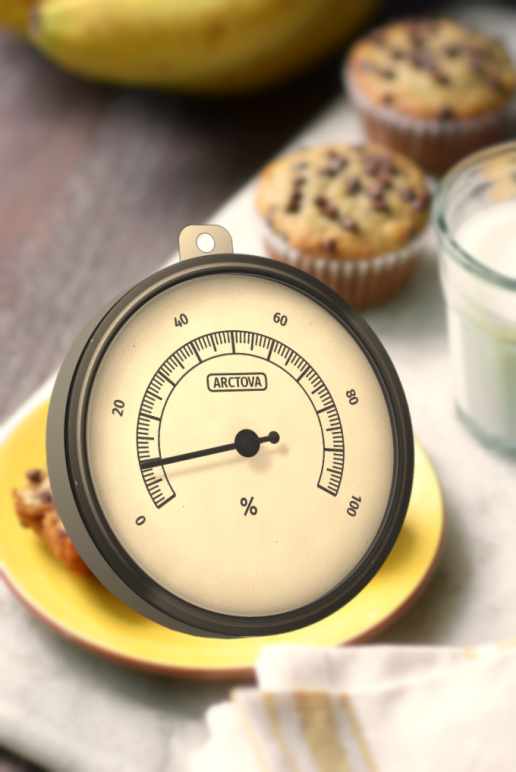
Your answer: 9 %
